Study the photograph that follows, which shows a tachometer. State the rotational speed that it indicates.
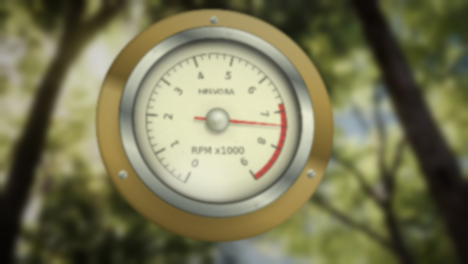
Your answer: 7400 rpm
